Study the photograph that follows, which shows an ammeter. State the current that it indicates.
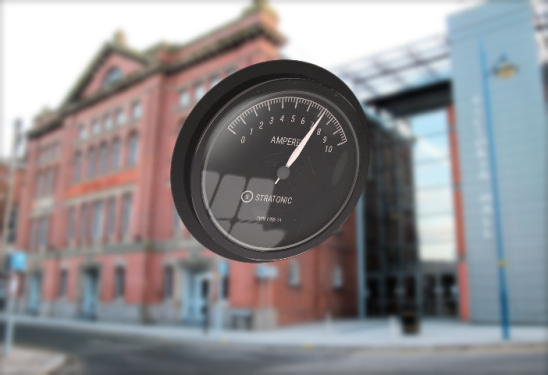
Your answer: 7 A
